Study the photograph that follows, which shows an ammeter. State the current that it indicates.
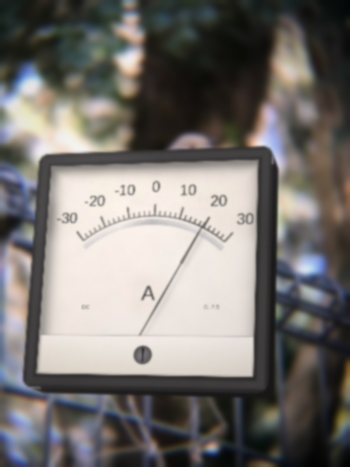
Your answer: 20 A
